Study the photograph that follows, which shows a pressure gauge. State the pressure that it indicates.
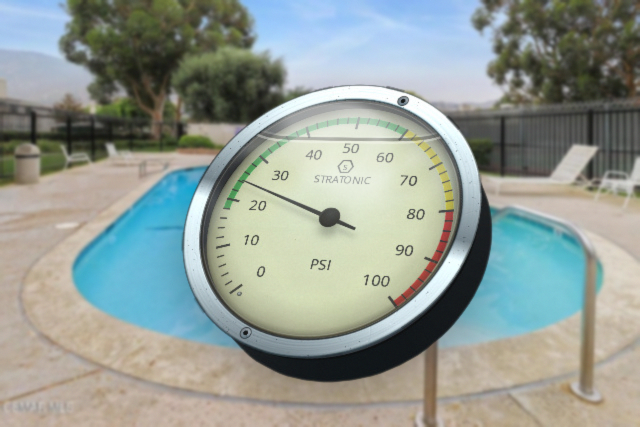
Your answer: 24 psi
